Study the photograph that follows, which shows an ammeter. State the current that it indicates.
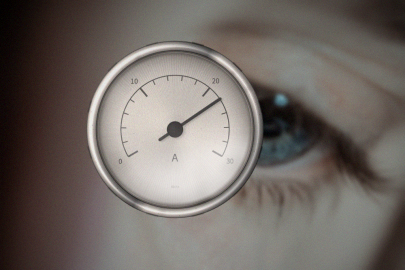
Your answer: 22 A
